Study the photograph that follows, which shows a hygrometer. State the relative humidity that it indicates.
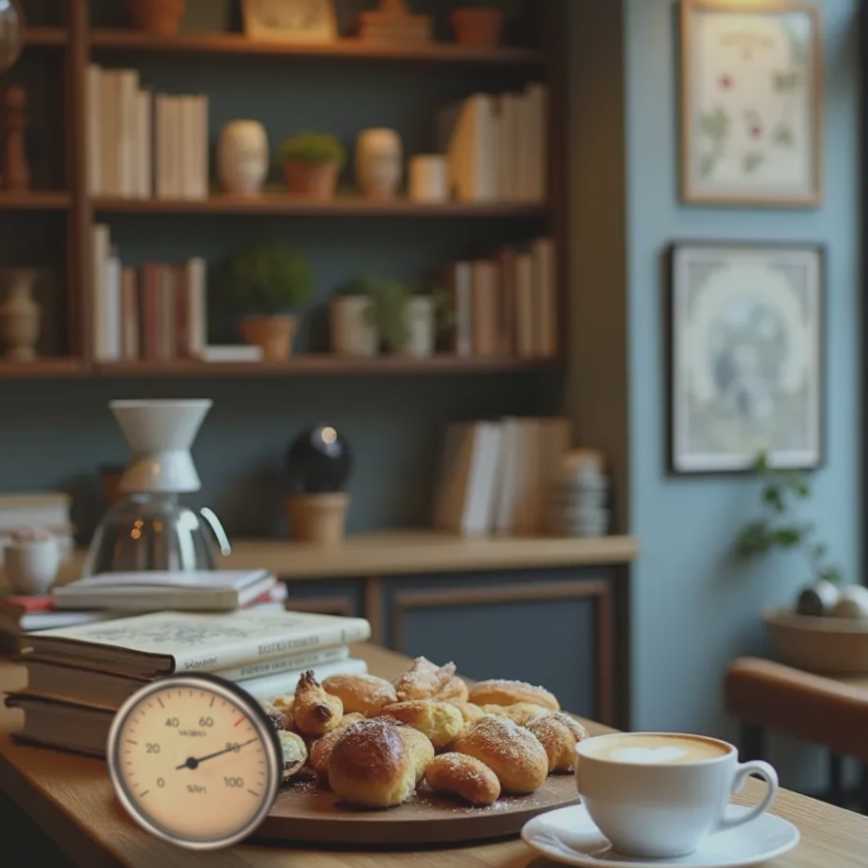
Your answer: 80 %
